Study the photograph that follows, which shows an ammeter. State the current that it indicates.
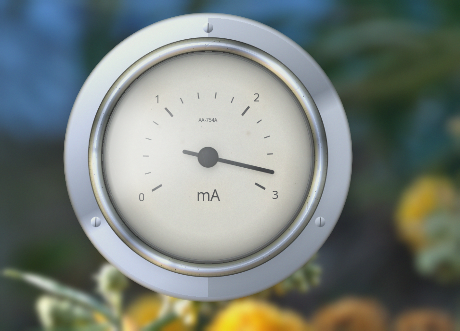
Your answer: 2.8 mA
